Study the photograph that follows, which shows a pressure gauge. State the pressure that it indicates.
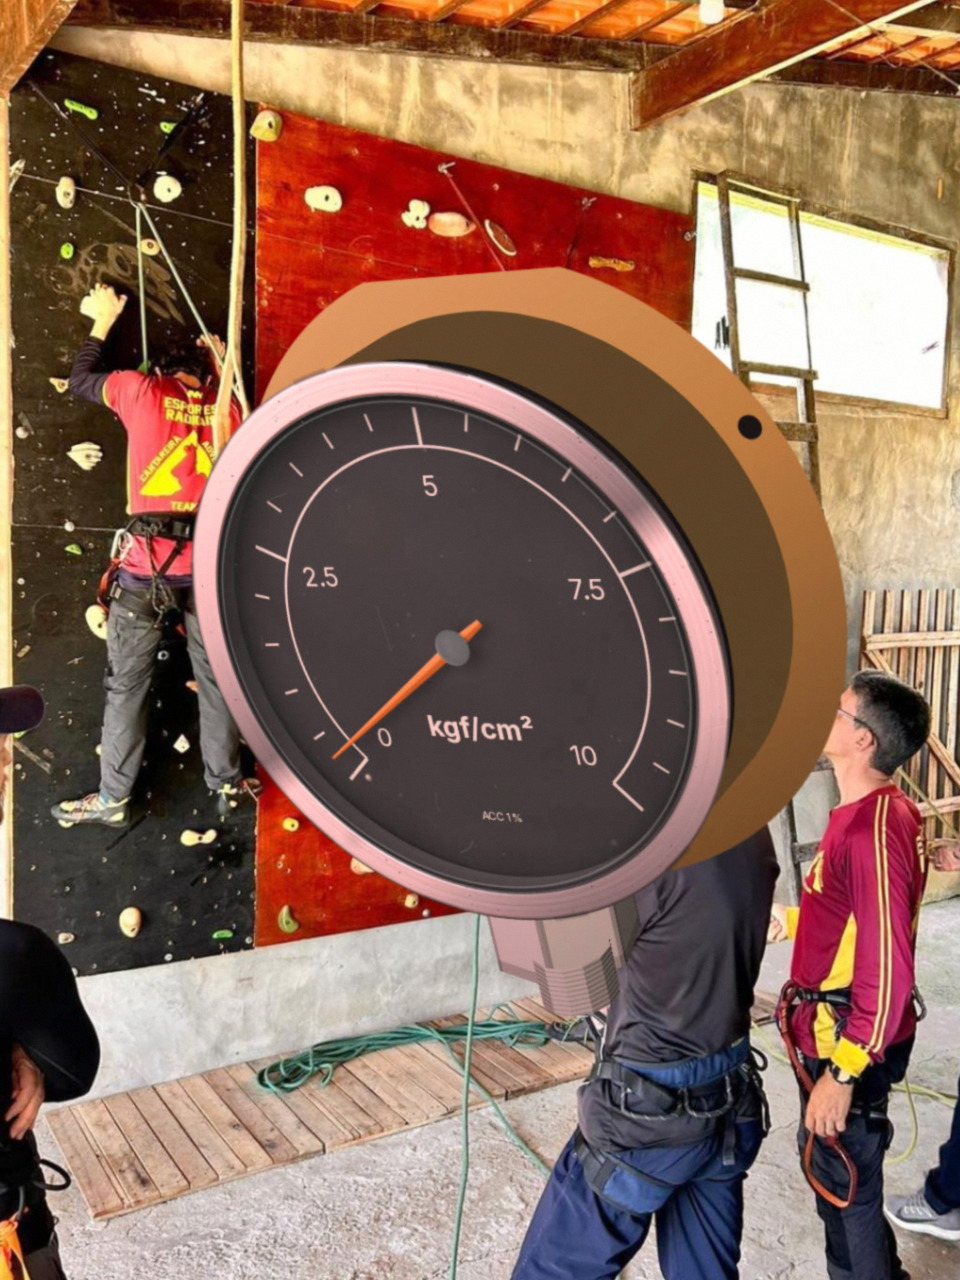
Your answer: 0.25 kg/cm²
